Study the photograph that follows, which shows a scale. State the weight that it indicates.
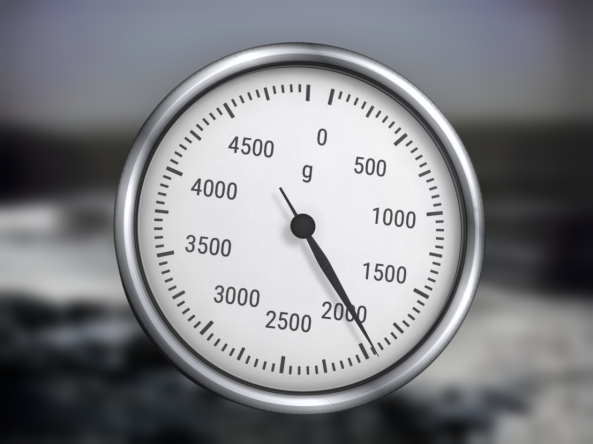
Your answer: 1950 g
